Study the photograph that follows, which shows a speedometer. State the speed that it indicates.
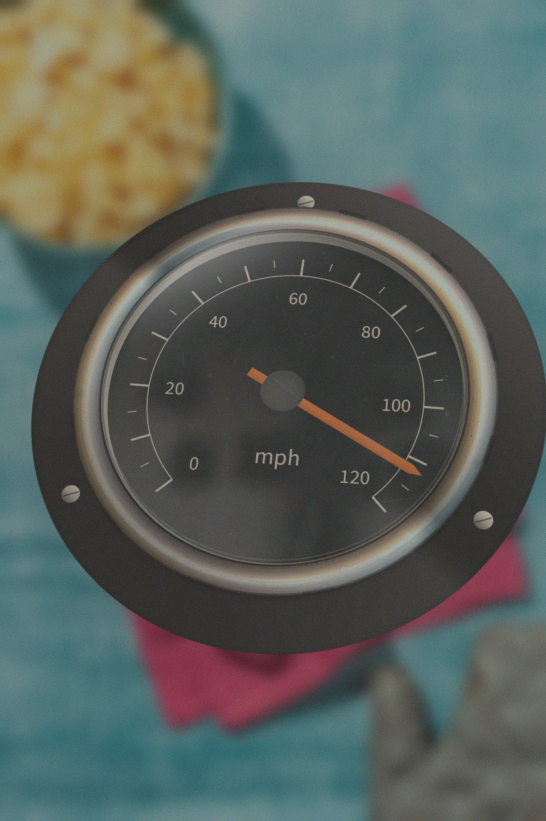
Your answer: 112.5 mph
